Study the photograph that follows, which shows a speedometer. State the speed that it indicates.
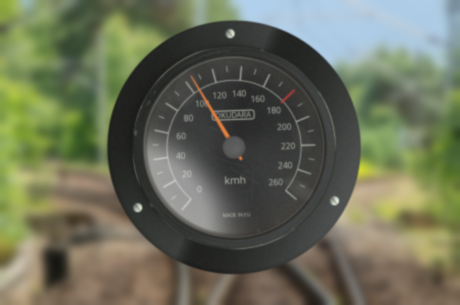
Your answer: 105 km/h
